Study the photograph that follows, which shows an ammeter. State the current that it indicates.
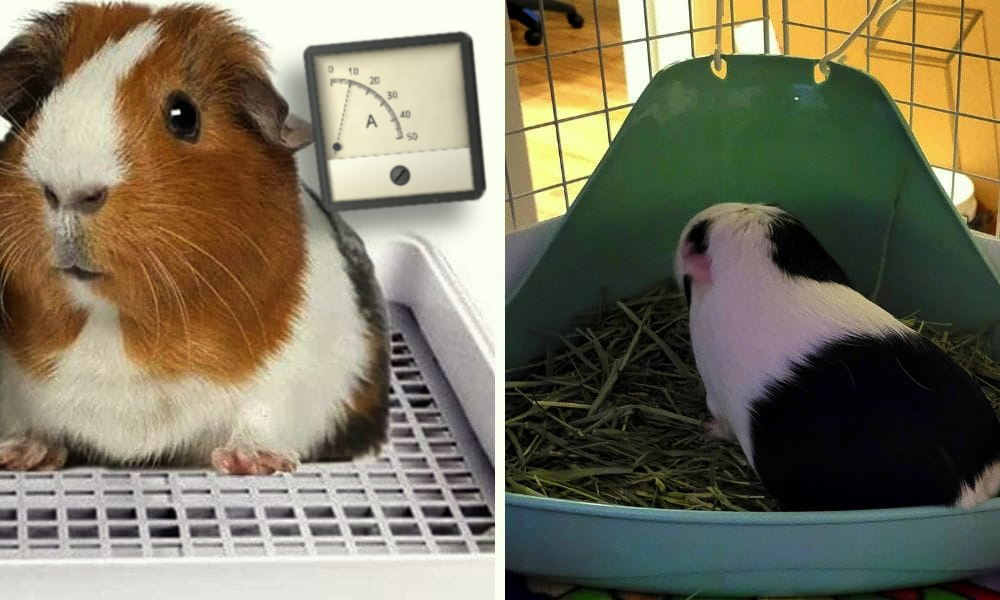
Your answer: 10 A
